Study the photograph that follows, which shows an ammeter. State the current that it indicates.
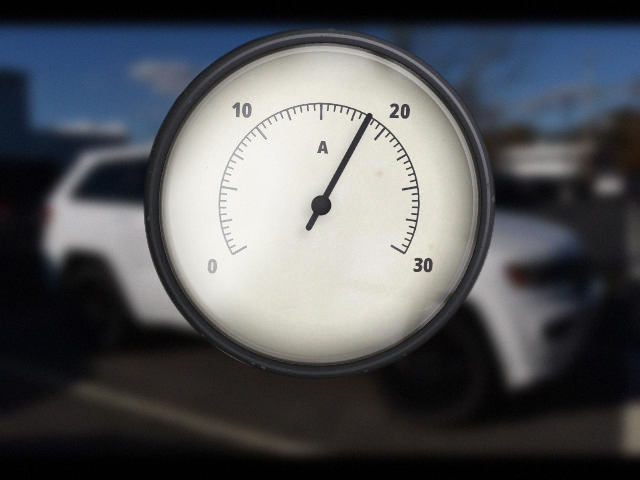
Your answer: 18.5 A
